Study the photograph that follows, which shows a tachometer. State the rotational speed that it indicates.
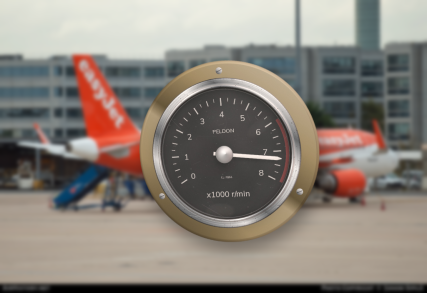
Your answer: 7250 rpm
